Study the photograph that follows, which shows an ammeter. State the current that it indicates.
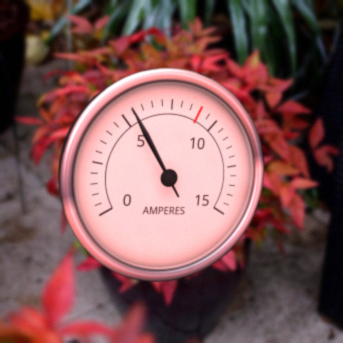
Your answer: 5.5 A
